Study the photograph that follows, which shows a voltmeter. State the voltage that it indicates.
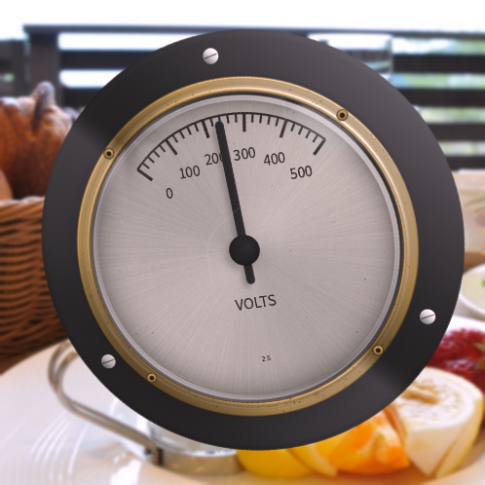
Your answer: 240 V
